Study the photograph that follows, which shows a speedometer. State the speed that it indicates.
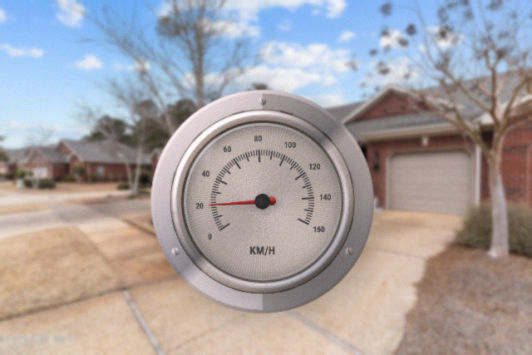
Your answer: 20 km/h
